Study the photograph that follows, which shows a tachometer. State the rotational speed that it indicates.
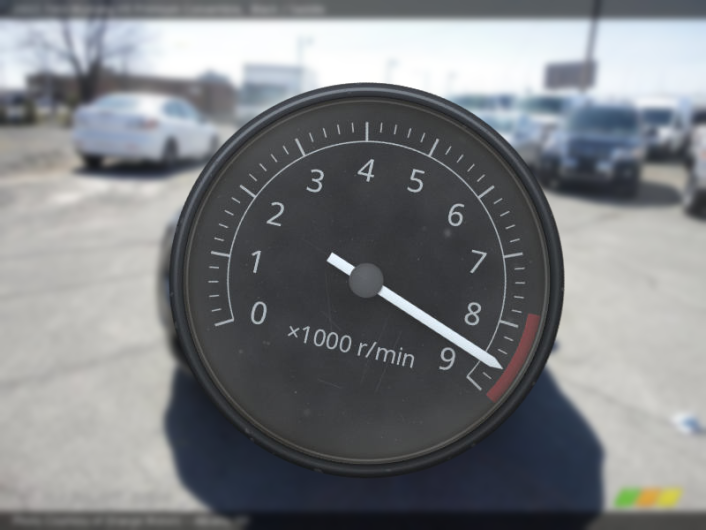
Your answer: 8600 rpm
